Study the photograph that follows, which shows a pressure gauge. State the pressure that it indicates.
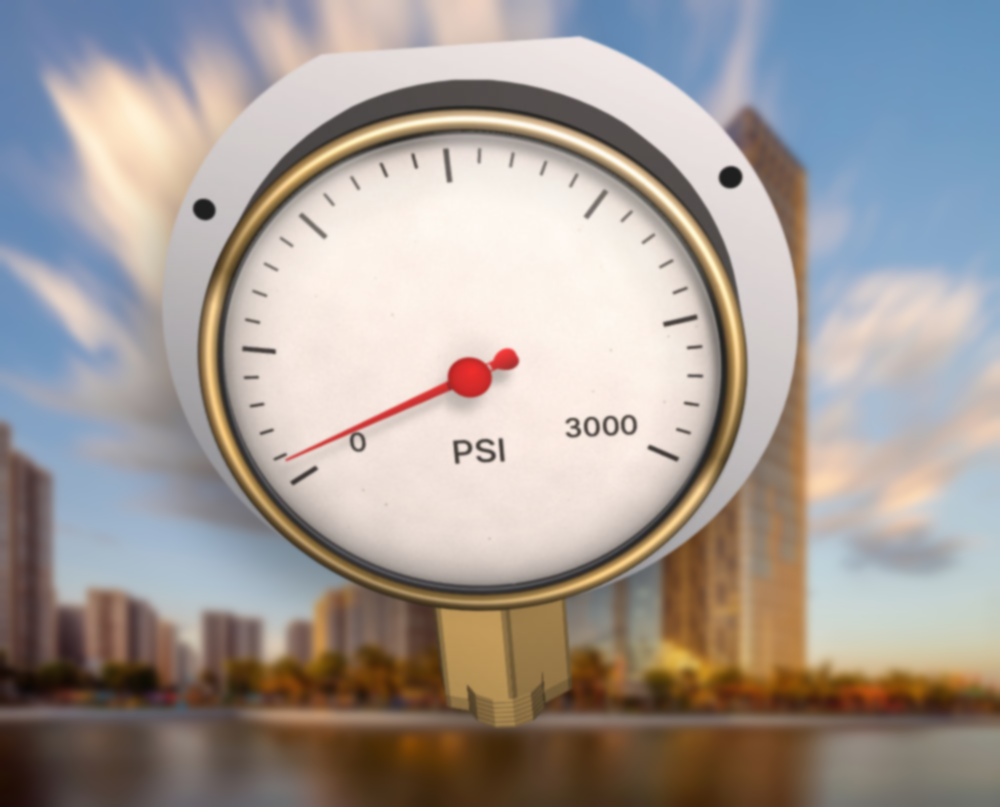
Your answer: 100 psi
